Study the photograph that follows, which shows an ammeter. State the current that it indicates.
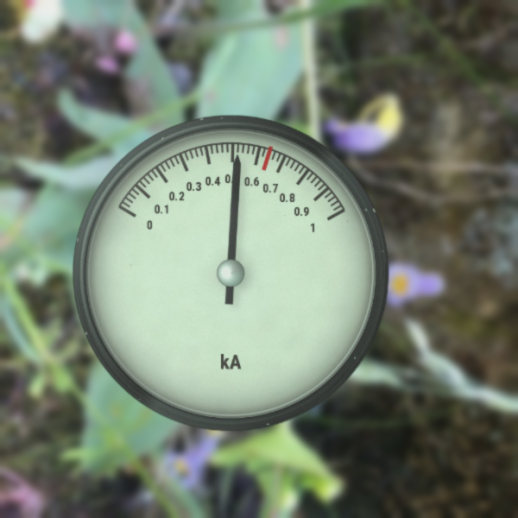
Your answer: 0.52 kA
